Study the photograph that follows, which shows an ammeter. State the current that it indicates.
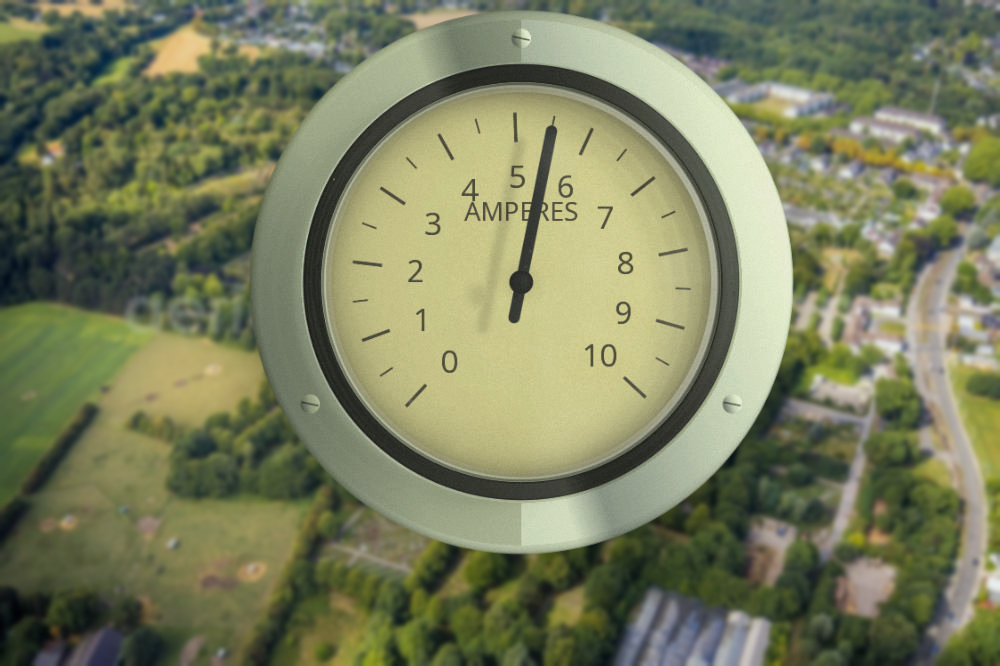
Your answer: 5.5 A
